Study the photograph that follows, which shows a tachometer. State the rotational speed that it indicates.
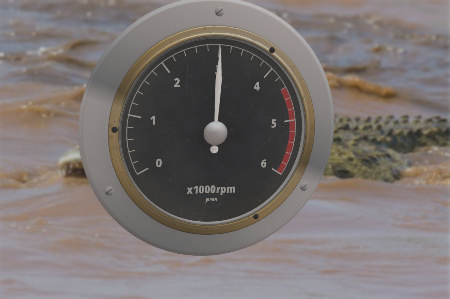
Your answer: 3000 rpm
